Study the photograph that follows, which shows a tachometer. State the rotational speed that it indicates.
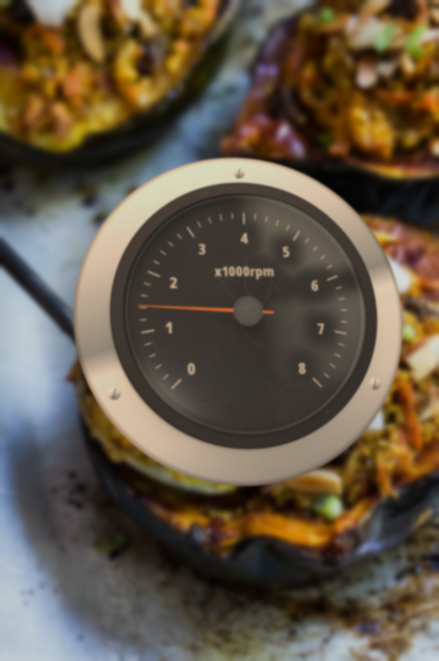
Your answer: 1400 rpm
